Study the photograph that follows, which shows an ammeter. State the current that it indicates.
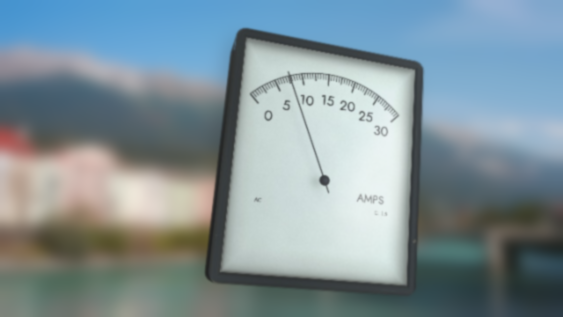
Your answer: 7.5 A
